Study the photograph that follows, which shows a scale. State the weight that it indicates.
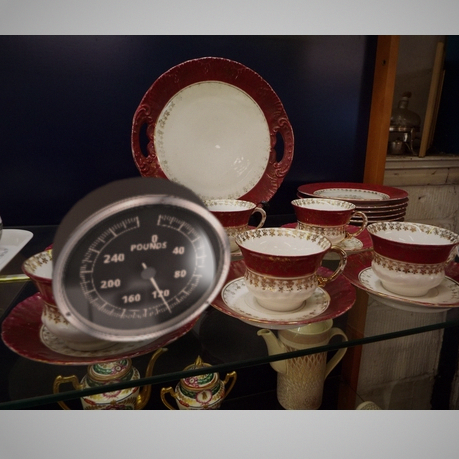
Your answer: 120 lb
